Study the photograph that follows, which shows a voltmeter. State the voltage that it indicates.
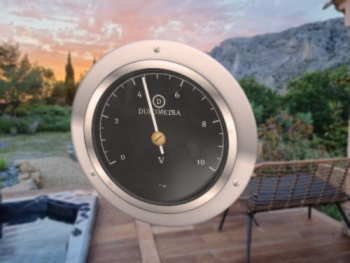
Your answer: 4.5 V
